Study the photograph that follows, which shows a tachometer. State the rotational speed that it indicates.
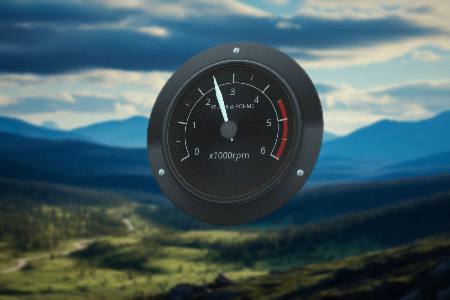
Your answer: 2500 rpm
